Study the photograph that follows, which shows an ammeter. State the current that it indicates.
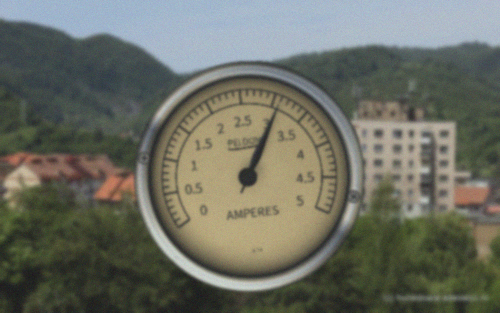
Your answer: 3.1 A
